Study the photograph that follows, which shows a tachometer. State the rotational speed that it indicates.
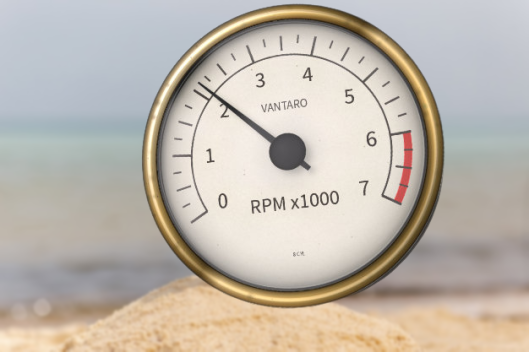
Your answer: 2125 rpm
